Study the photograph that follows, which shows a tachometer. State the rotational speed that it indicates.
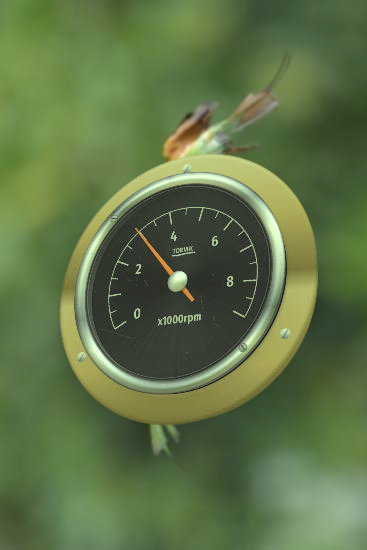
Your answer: 3000 rpm
